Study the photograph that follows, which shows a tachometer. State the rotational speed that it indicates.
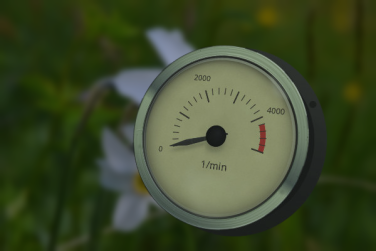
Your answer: 0 rpm
